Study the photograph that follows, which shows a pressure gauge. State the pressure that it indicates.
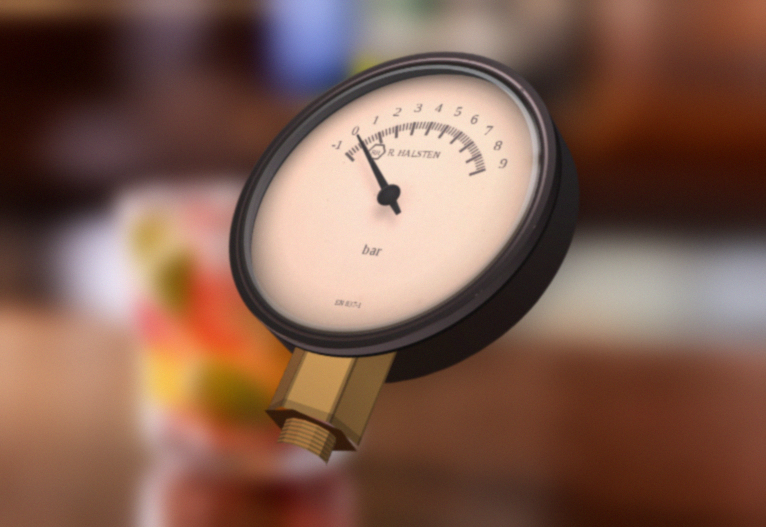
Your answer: 0 bar
